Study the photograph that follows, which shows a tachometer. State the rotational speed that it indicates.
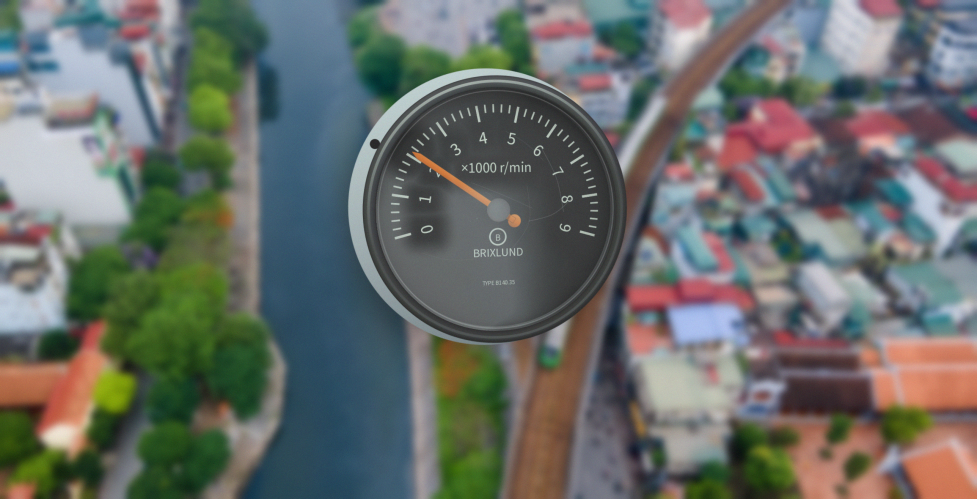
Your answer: 2100 rpm
